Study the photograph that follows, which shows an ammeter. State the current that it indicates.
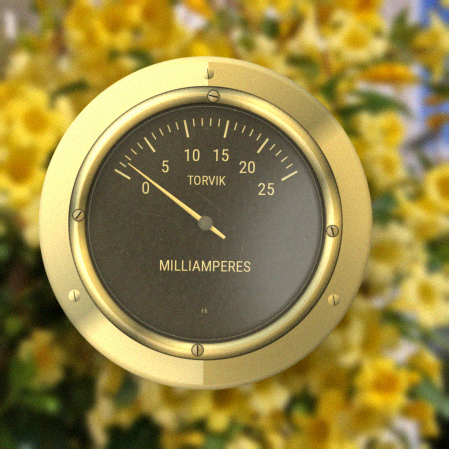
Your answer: 1.5 mA
